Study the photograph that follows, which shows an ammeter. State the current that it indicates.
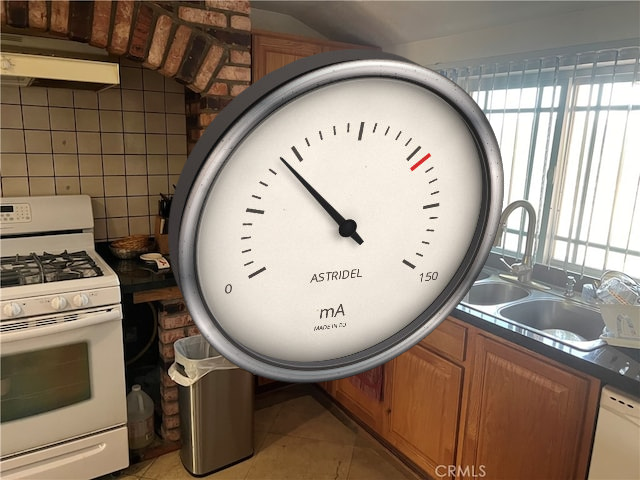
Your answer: 45 mA
